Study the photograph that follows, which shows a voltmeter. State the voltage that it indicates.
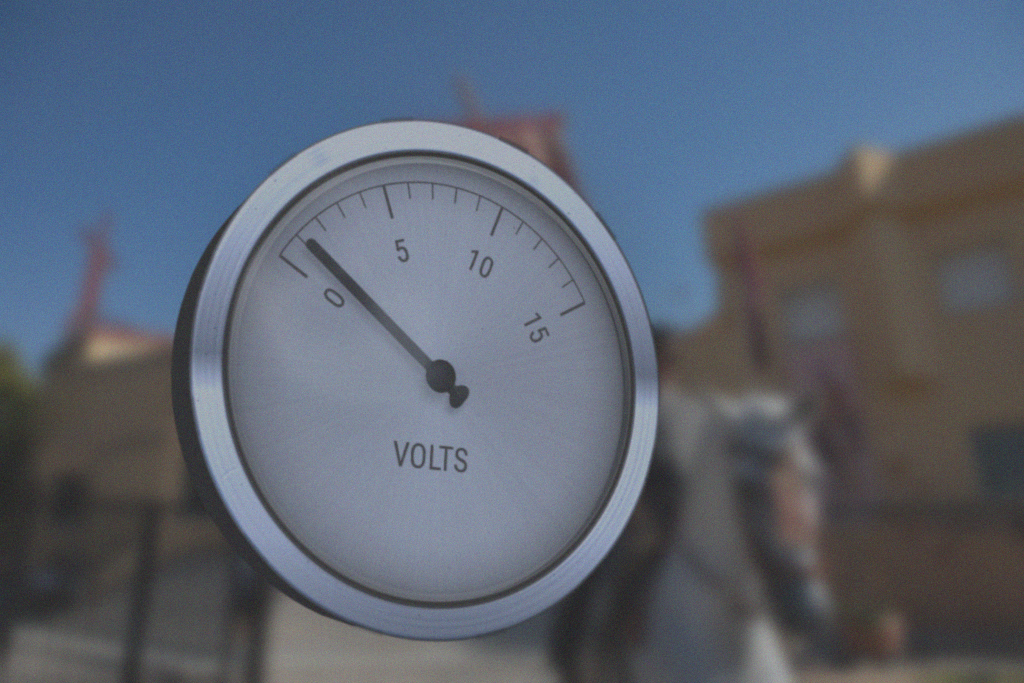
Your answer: 1 V
